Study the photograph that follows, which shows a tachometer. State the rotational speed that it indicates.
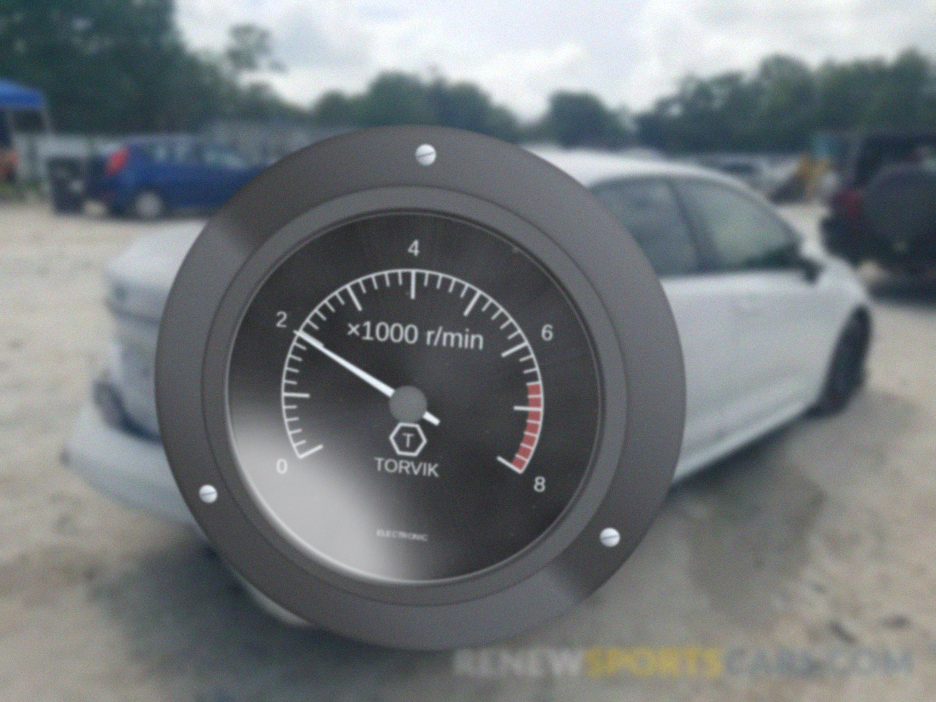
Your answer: 2000 rpm
